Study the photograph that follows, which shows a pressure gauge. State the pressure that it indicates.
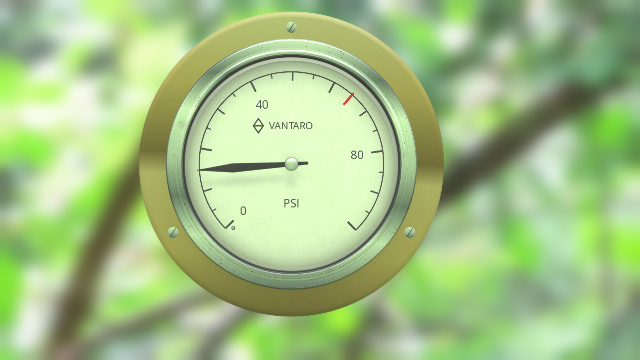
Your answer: 15 psi
